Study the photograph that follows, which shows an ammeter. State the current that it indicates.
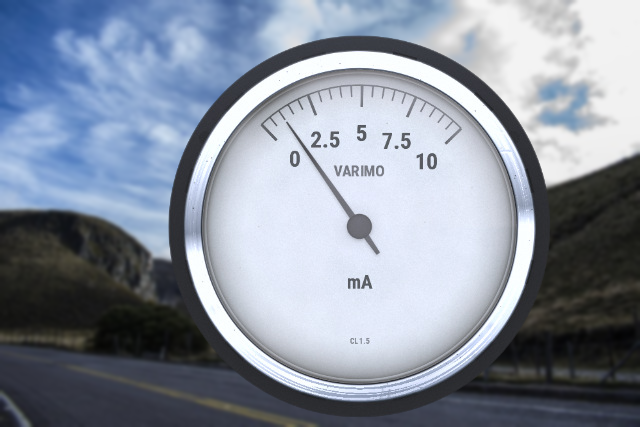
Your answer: 1 mA
